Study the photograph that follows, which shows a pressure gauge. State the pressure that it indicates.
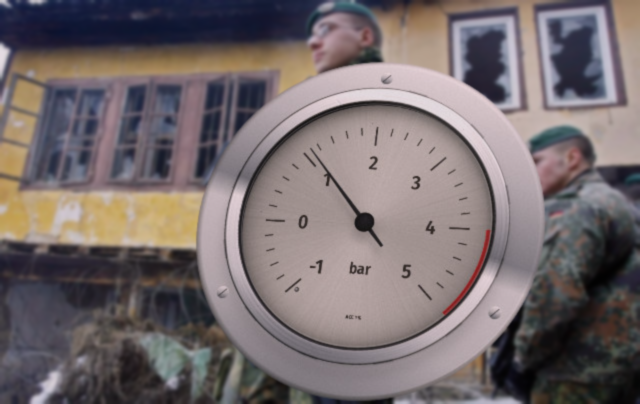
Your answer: 1.1 bar
